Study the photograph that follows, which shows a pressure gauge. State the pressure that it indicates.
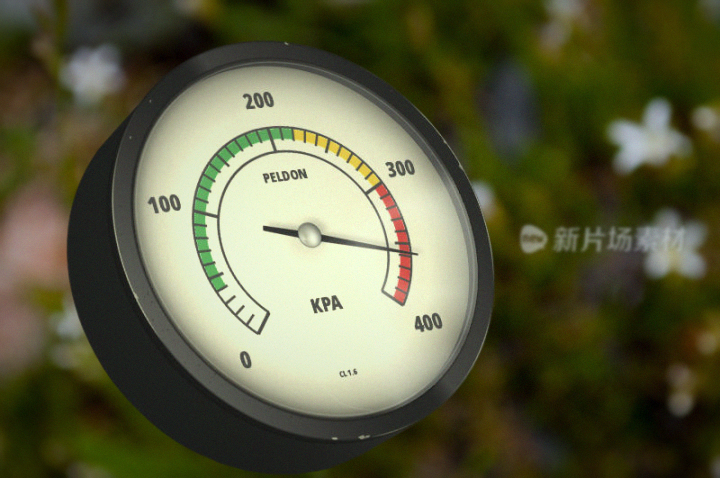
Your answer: 360 kPa
